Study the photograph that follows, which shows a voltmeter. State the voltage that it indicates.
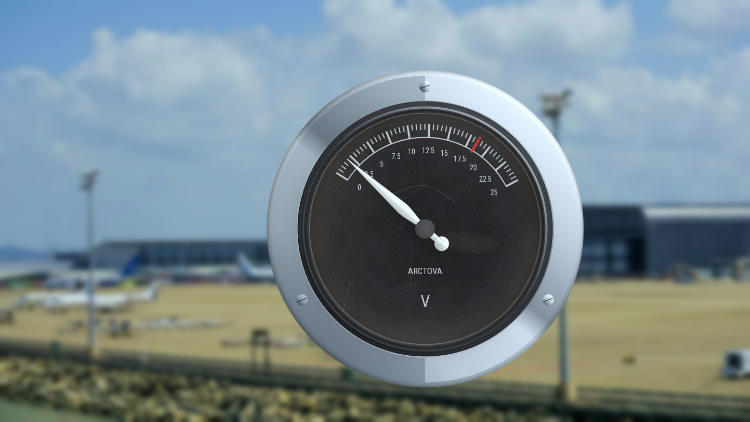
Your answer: 2 V
